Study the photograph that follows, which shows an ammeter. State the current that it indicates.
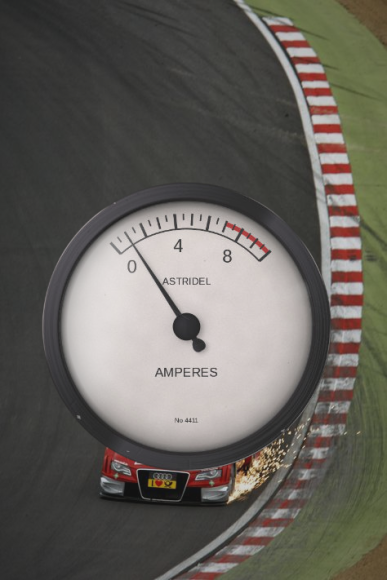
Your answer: 1 A
